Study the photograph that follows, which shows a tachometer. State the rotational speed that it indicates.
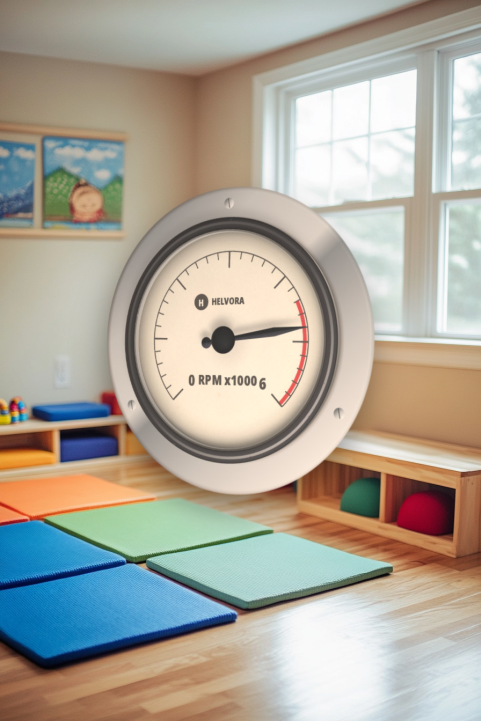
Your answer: 4800 rpm
